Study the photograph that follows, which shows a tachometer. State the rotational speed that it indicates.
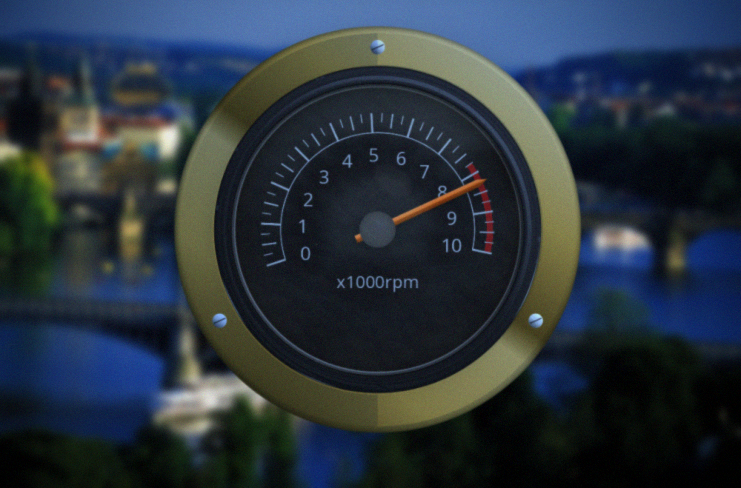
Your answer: 8250 rpm
